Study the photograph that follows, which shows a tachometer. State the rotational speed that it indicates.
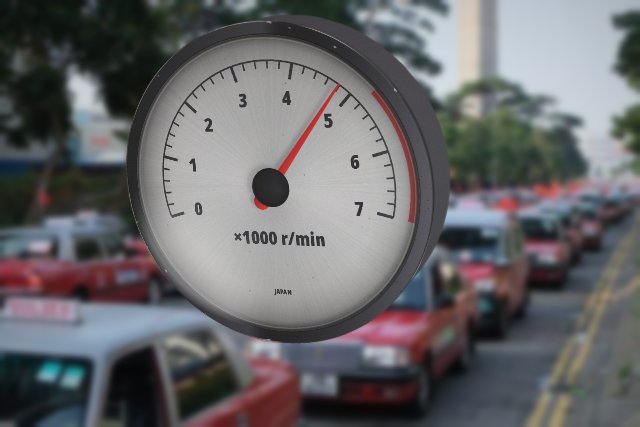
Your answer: 4800 rpm
